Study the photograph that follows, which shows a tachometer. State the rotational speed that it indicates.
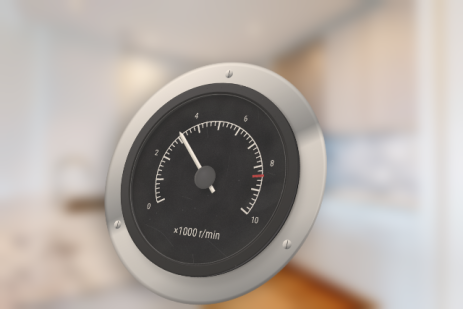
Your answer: 3200 rpm
